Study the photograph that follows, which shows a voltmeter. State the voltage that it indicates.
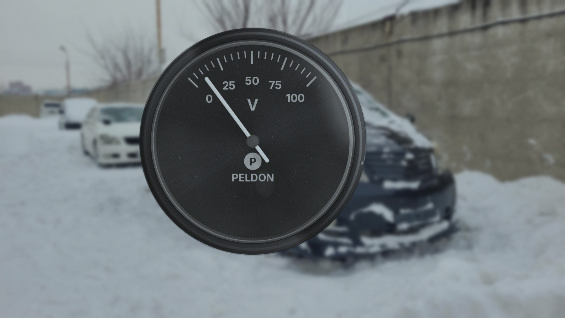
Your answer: 10 V
